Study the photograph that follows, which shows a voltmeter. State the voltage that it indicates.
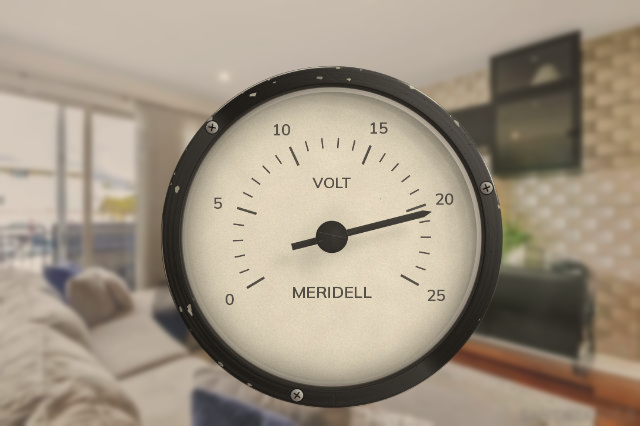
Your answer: 20.5 V
